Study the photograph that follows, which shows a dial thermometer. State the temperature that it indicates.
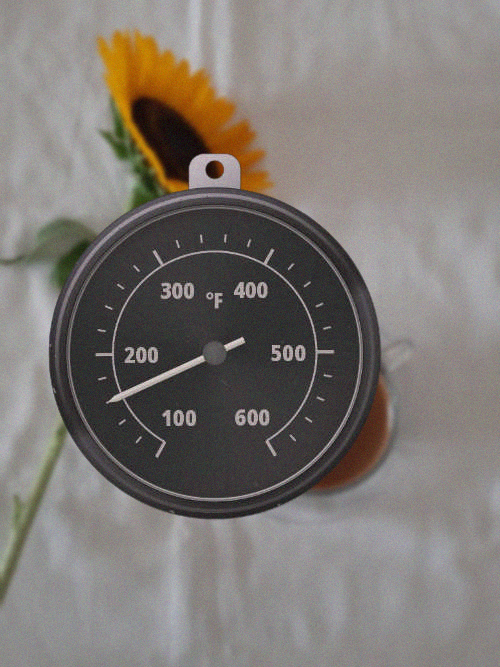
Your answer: 160 °F
